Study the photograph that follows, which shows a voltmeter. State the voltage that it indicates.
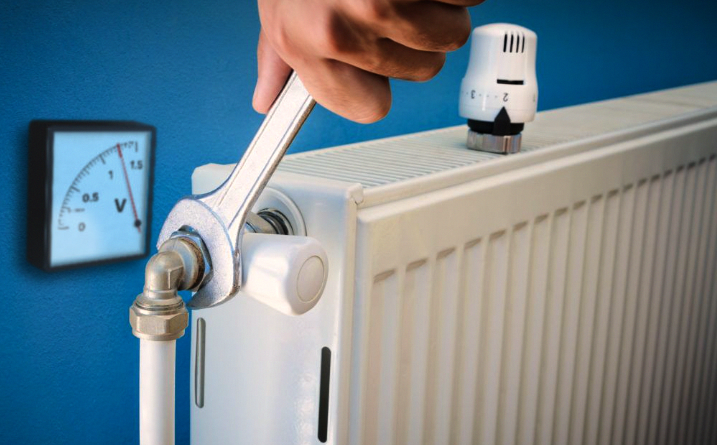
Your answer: 1.25 V
